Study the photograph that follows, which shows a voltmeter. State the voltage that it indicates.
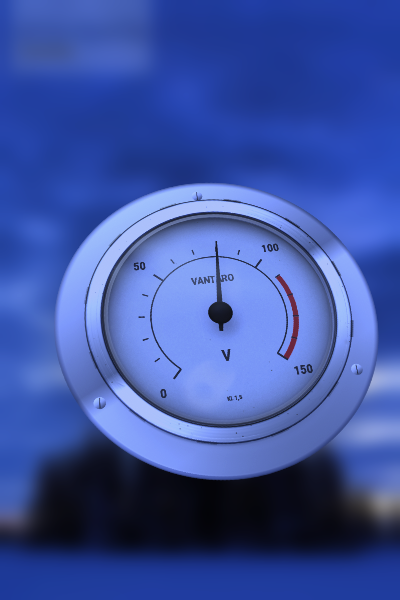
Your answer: 80 V
